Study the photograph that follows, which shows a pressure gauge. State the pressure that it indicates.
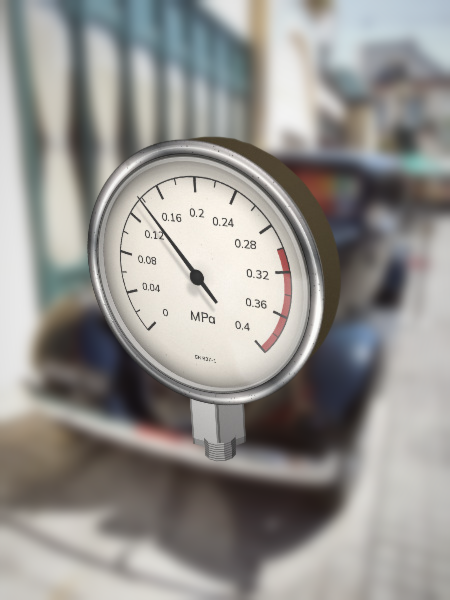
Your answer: 0.14 MPa
